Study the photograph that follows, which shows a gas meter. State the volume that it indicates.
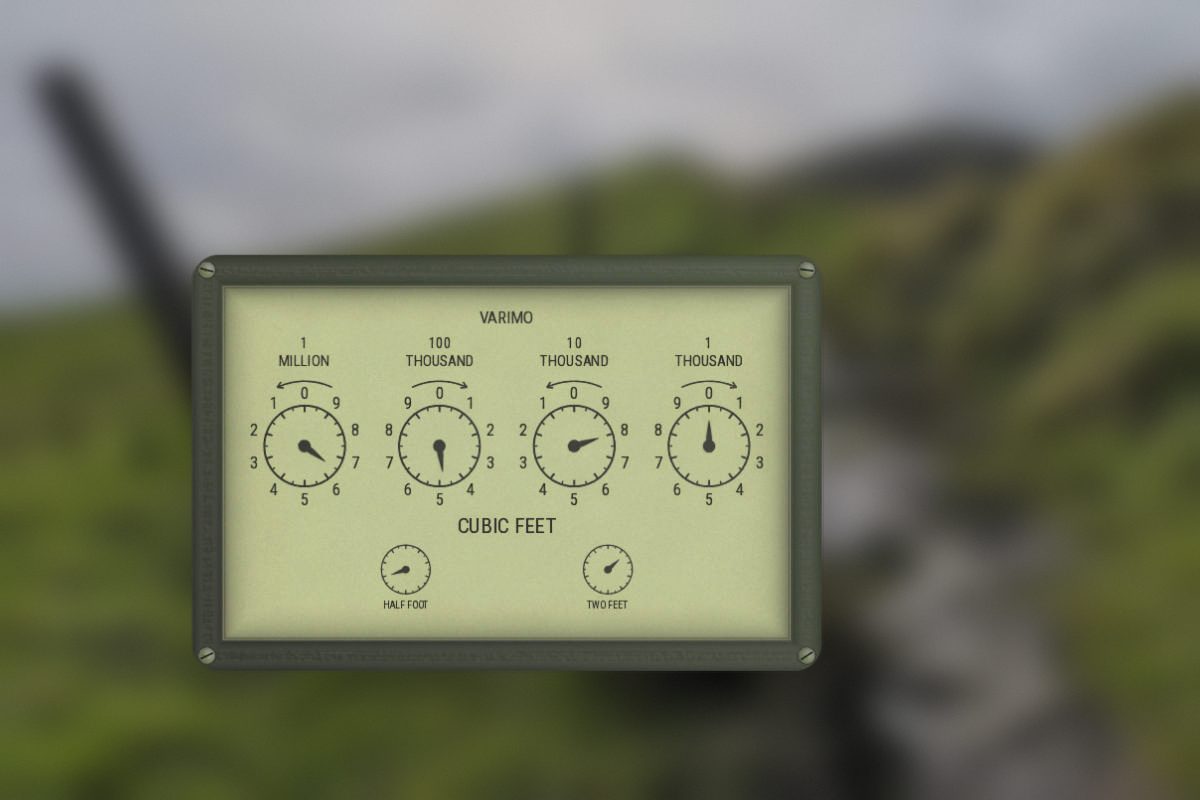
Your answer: 648000 ft³
